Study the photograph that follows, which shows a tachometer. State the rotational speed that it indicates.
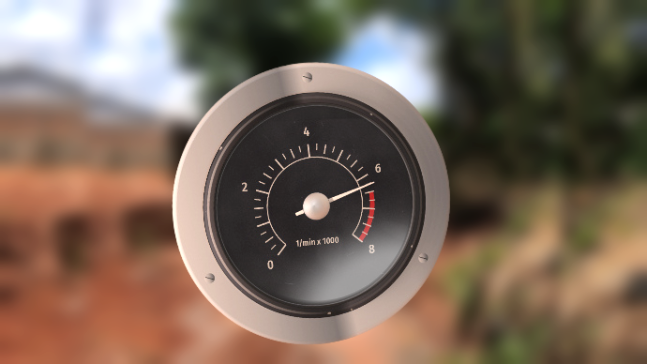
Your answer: 6250 rpm
